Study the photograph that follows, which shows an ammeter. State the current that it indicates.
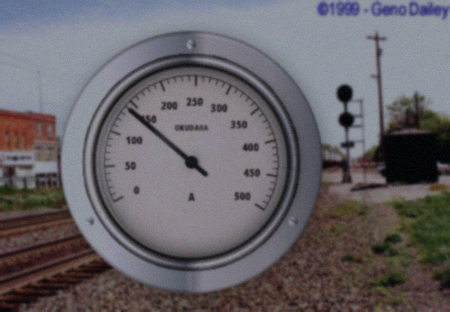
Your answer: 140 A
